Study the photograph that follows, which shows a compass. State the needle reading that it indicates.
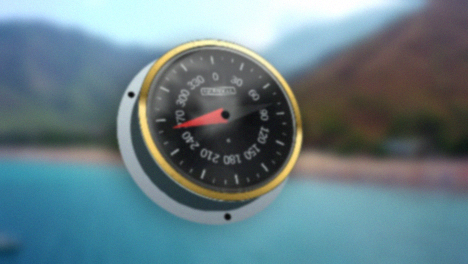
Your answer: 260 °
